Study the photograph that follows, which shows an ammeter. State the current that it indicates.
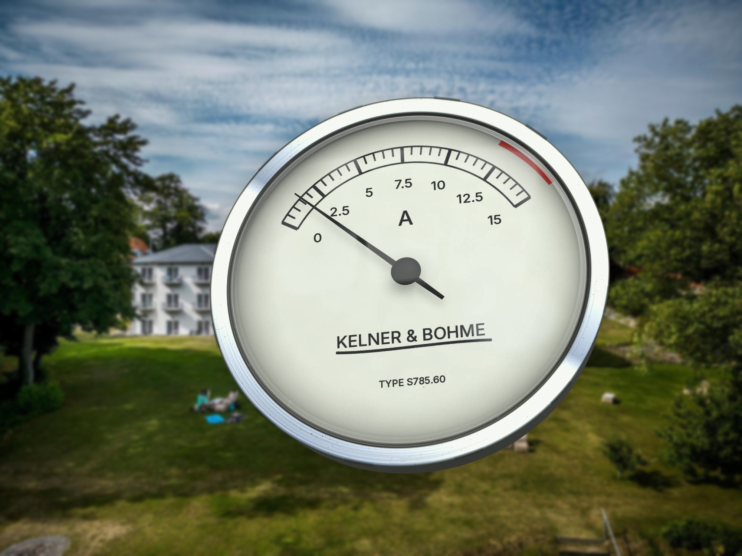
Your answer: 1.5 A
